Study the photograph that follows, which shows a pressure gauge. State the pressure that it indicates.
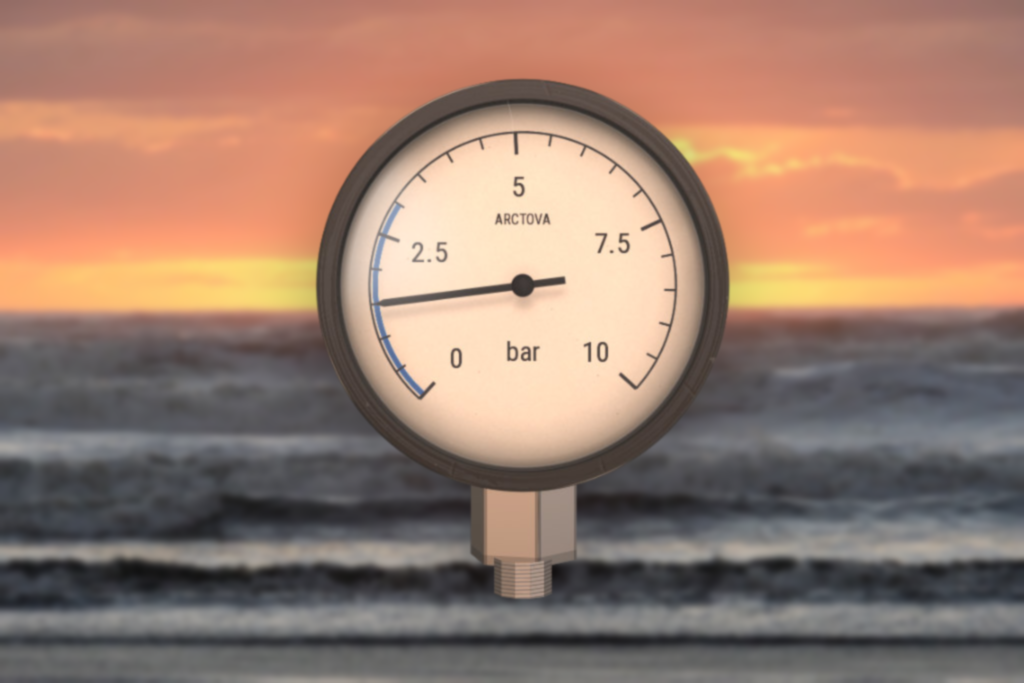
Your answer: 1.5 bar
